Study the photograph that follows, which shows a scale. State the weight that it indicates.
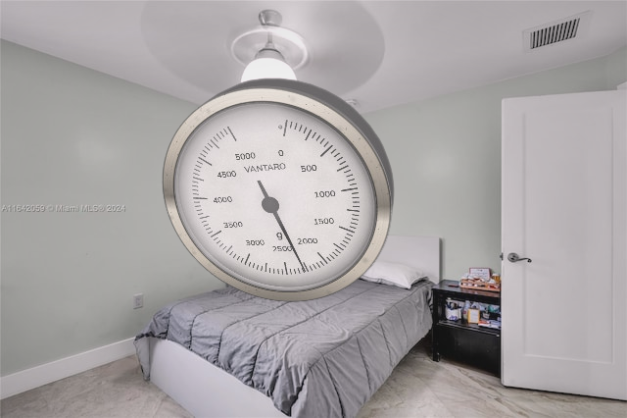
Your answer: 2250 g
